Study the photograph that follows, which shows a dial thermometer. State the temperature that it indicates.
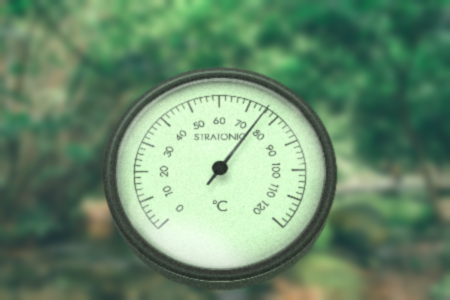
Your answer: 76 °C
